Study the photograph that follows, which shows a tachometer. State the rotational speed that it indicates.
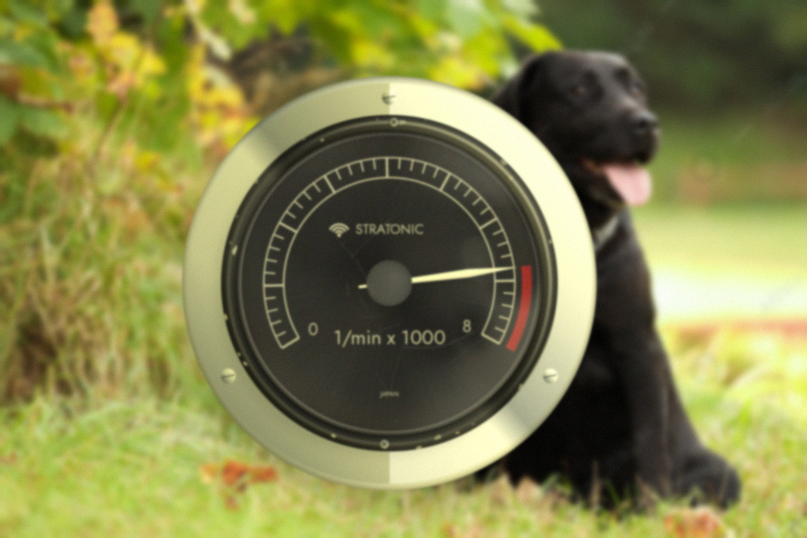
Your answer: 6800 rpm
